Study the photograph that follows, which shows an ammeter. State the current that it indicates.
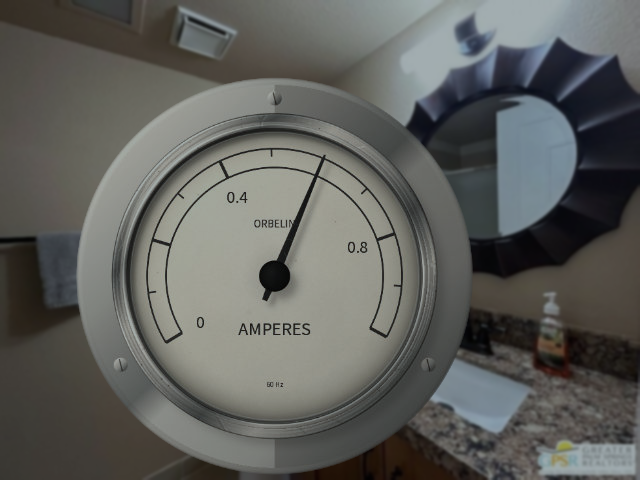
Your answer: 0.6 A
